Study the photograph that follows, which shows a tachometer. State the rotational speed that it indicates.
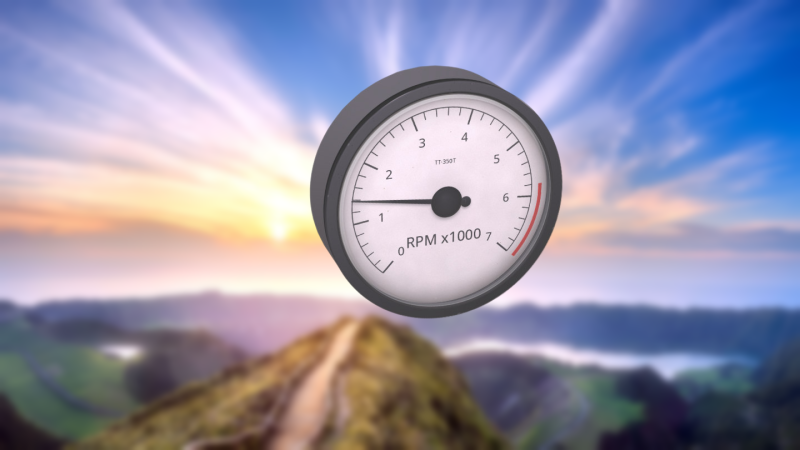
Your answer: 1400 rpm
